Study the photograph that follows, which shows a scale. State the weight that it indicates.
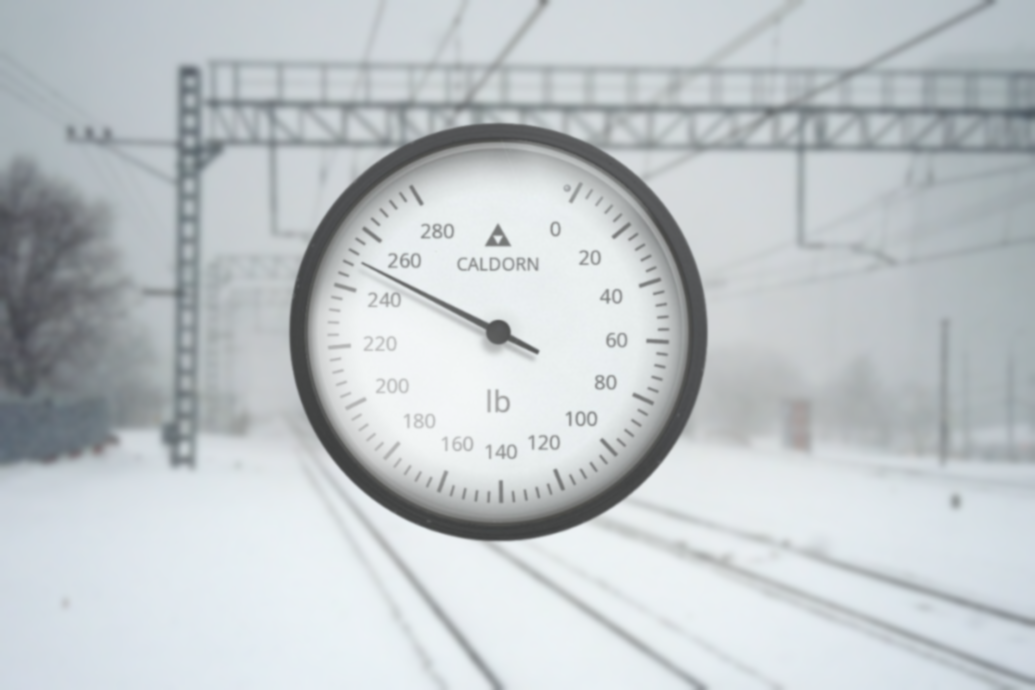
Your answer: 250 lb
